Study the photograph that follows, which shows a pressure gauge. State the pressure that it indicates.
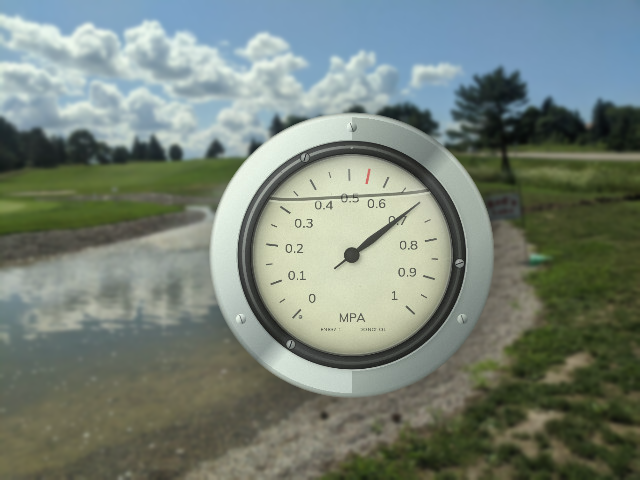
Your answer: 0.7 MPa
